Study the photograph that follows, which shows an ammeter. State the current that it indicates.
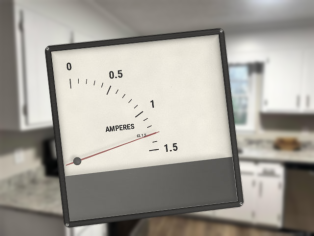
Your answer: 1.3 A
